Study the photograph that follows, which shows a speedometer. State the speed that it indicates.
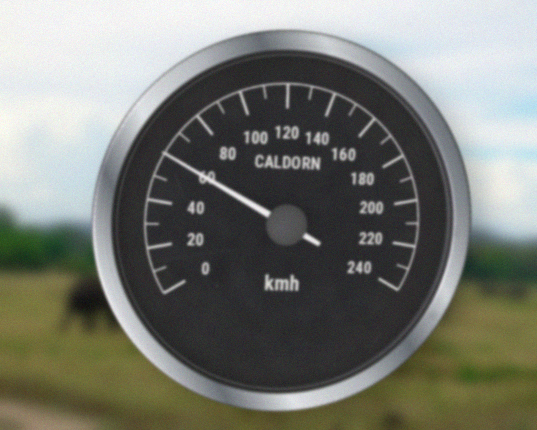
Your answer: 60 km/h
